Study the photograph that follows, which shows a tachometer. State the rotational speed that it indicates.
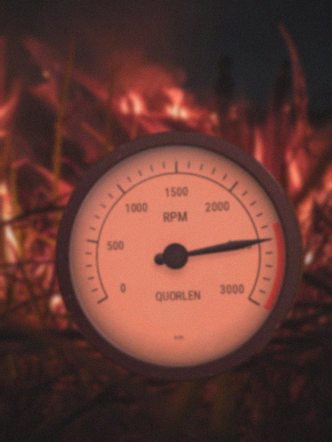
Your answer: 2500 rpm
